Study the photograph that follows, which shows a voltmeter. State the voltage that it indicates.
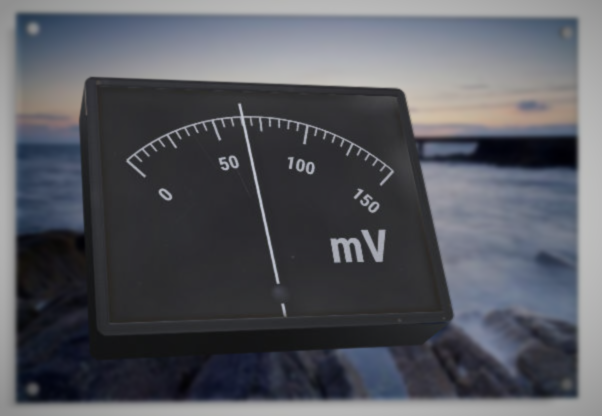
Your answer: 65 mV
